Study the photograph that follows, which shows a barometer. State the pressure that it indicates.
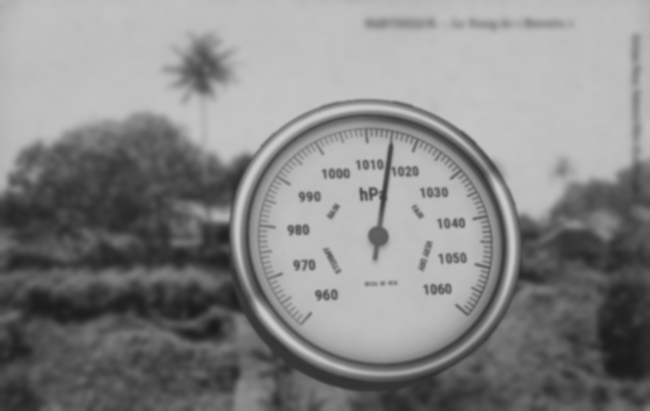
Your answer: 1015 hPa
